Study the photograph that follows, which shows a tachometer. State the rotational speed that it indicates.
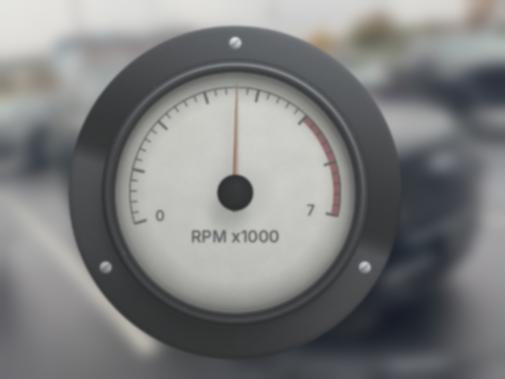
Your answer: 3600 rpm
